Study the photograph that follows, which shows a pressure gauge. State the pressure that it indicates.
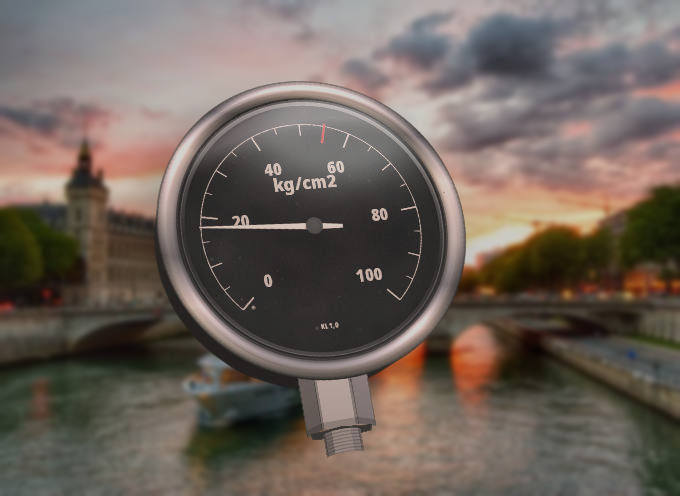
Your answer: 17.5 kg/cm²
